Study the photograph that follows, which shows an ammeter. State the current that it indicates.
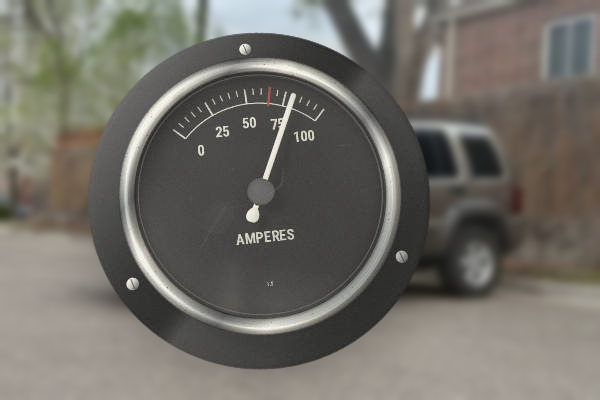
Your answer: 80 A
